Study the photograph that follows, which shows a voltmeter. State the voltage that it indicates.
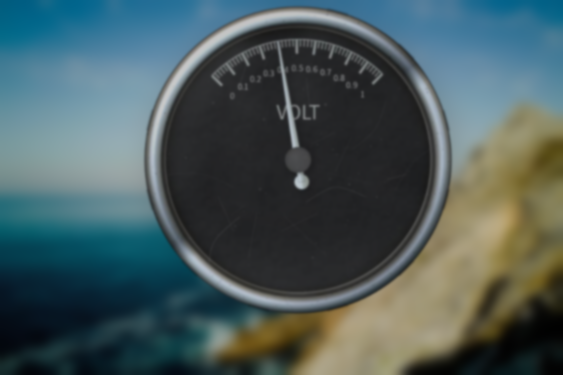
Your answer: 0.4 V
